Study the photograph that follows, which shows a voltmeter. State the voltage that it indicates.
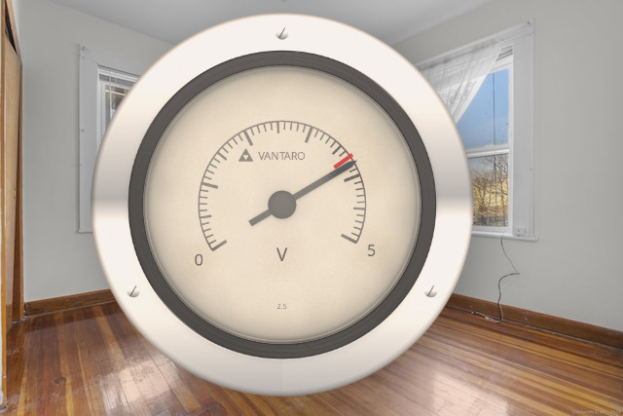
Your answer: 3.8 V
